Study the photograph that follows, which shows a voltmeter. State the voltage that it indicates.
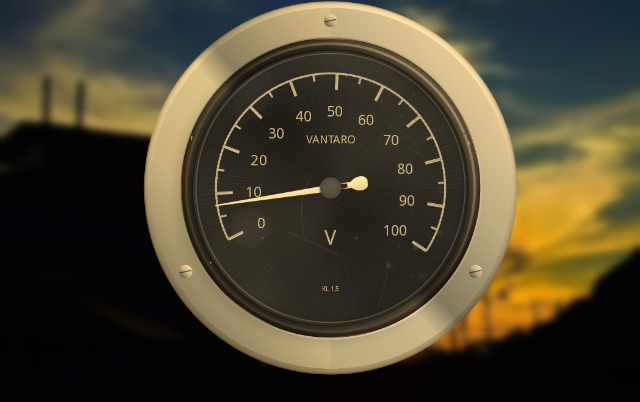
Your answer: 7.5 V
